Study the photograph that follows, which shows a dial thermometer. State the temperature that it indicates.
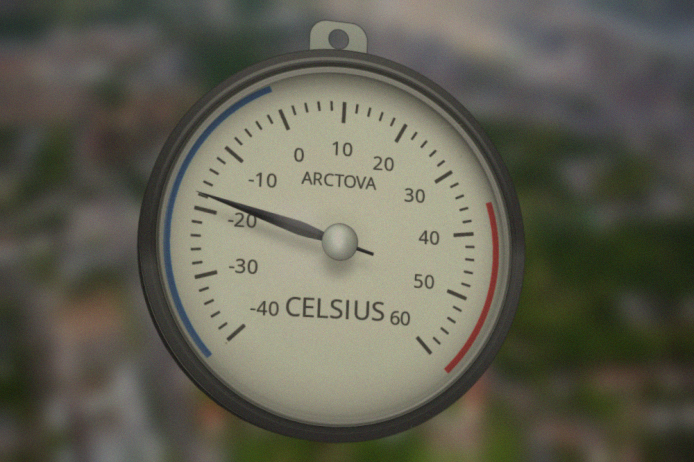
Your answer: -18 °C
